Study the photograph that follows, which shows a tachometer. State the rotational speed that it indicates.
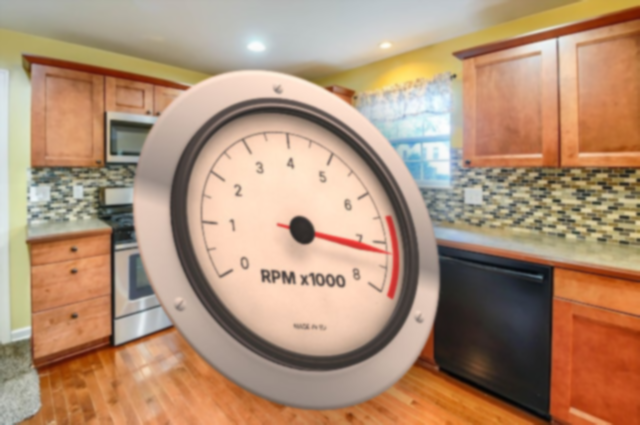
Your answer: 7250 rpm
